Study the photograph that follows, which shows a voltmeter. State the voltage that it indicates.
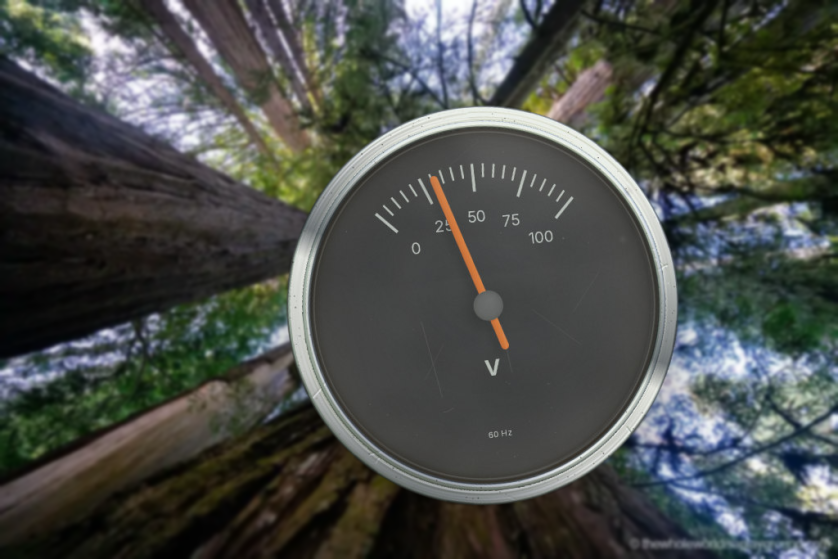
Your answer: 30 V
